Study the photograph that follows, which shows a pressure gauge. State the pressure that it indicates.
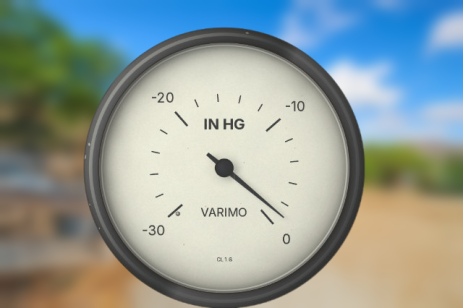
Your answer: -1 inHg
